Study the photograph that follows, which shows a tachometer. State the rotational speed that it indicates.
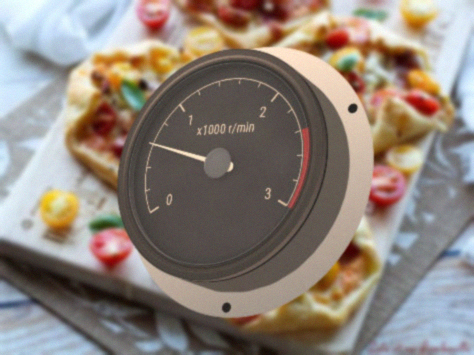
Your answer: 600 rpm
